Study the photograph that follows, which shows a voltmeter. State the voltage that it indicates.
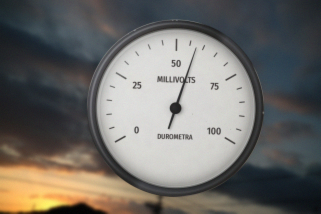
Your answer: 57.5 mV
